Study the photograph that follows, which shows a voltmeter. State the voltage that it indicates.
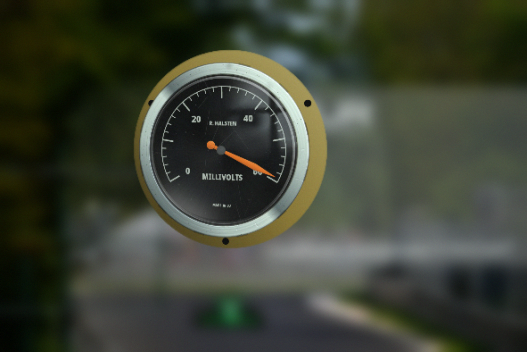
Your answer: 59 mV
